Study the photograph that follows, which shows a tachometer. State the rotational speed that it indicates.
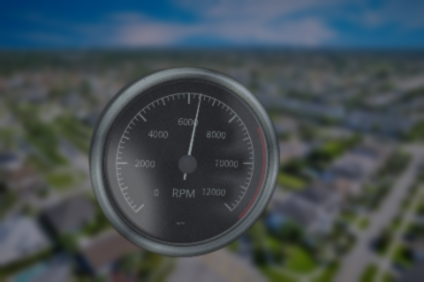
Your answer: 6400 rpm
